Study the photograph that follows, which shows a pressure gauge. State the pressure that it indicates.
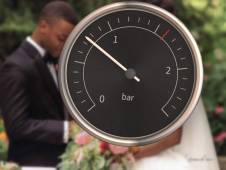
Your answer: 0.75 bar
